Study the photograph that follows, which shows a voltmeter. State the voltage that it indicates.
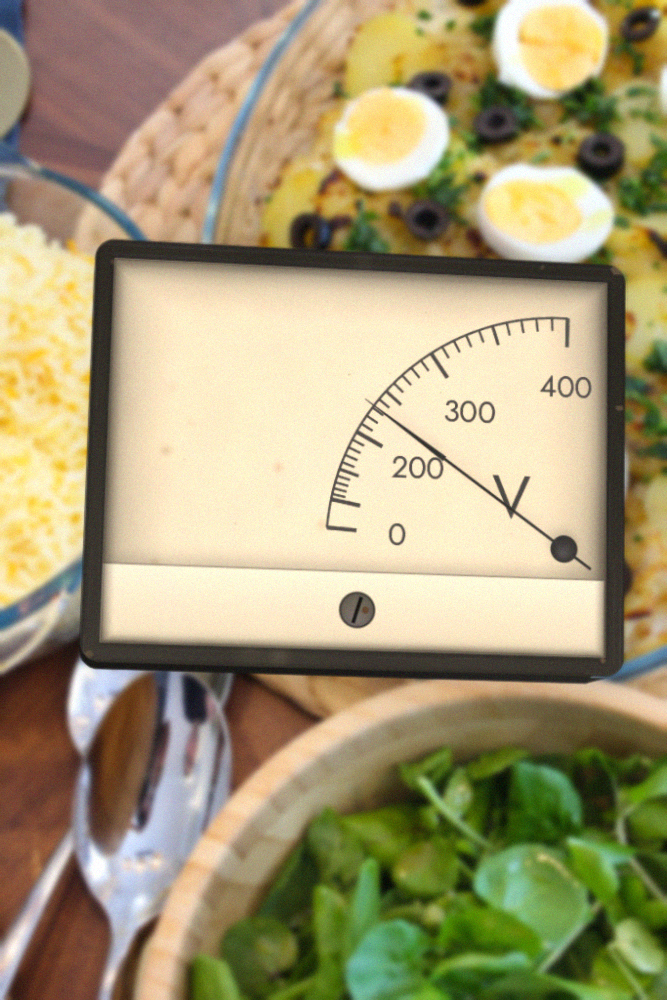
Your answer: 230 V
